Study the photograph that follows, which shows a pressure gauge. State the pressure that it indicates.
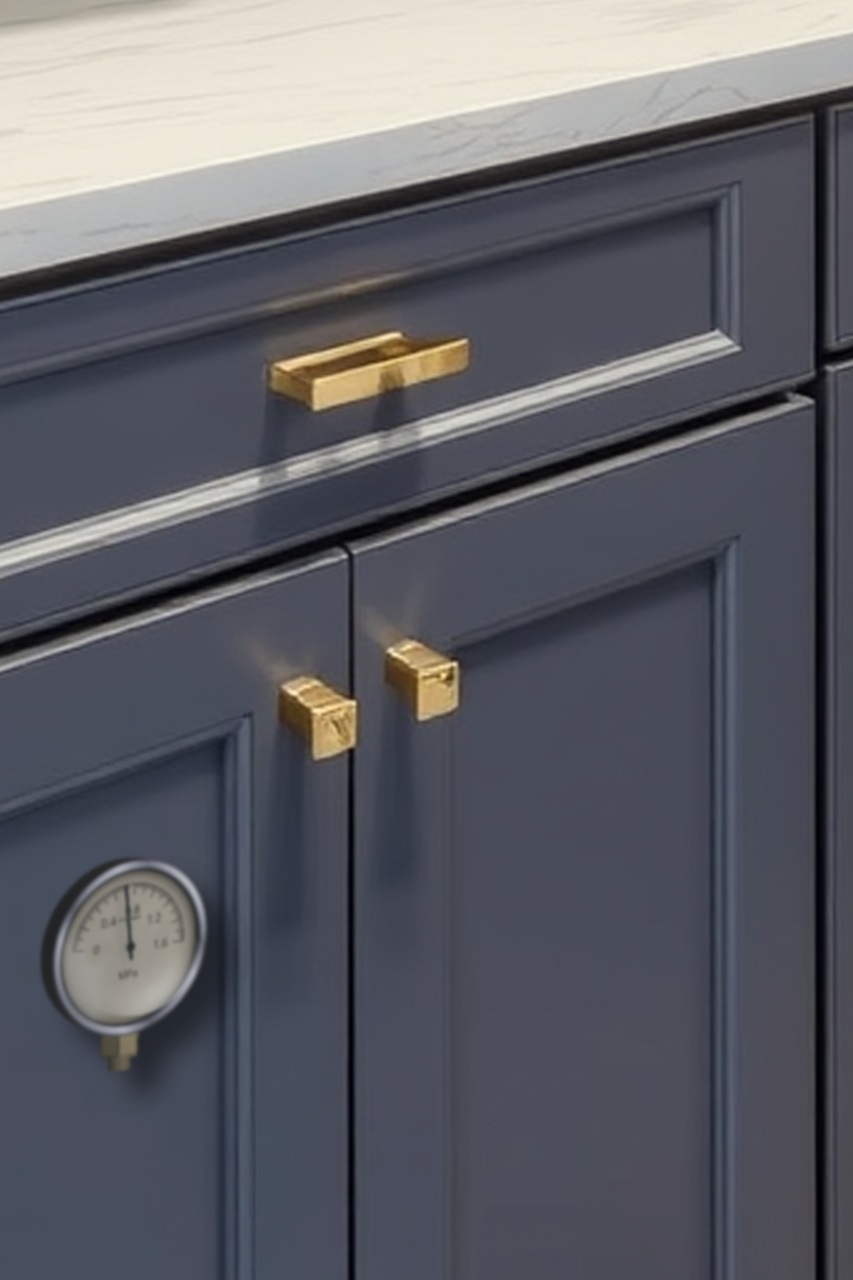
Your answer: 0.7 MPa
